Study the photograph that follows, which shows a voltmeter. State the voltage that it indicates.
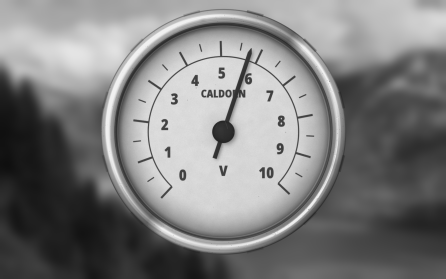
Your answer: 5.75 V
